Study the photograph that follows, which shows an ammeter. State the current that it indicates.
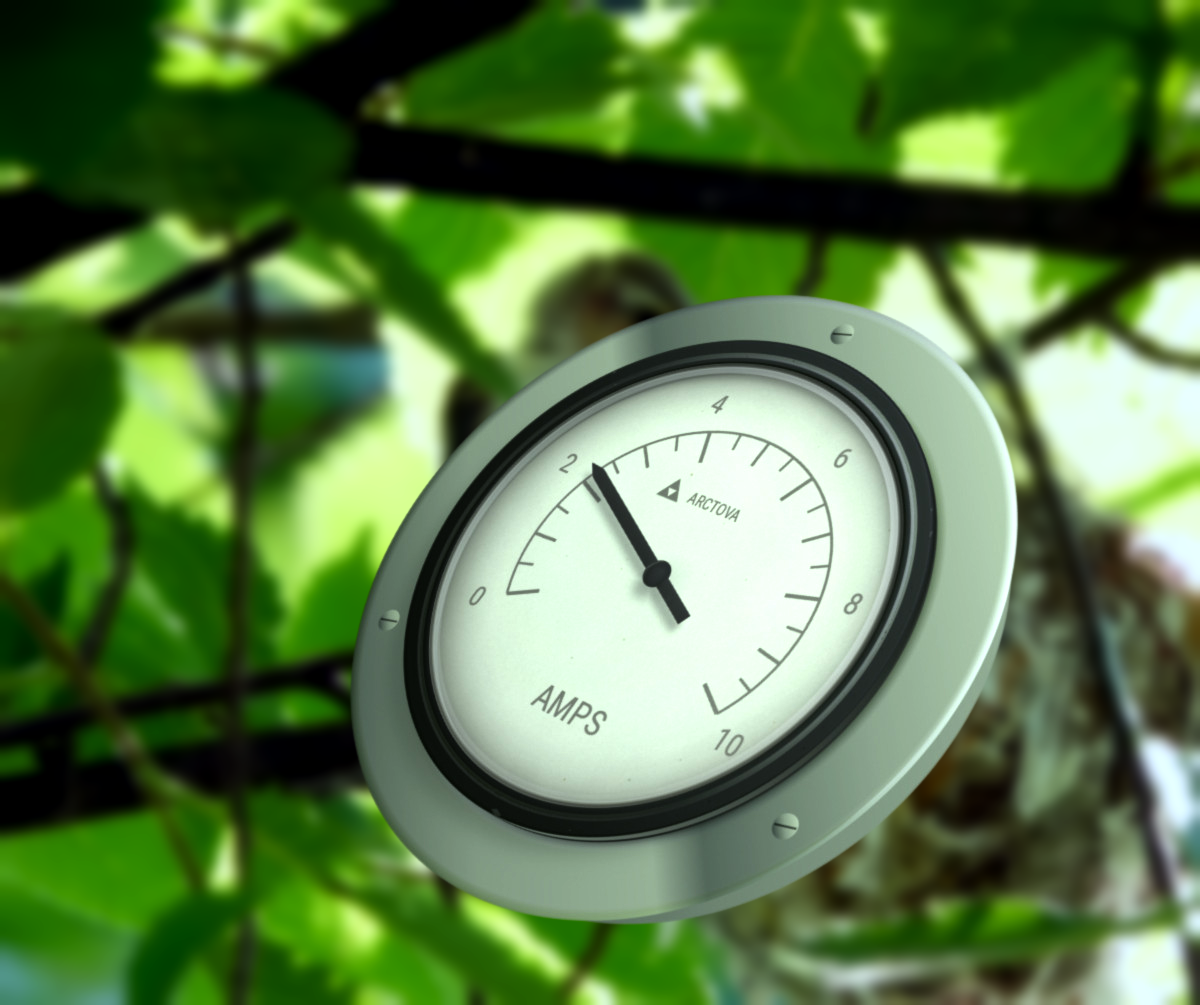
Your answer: 2.25 A
